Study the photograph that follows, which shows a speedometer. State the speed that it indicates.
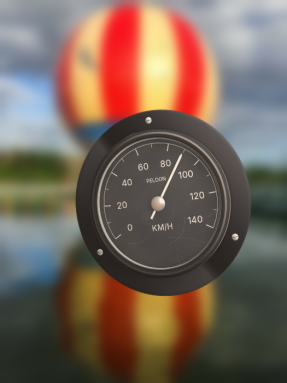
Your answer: 90 km/h
